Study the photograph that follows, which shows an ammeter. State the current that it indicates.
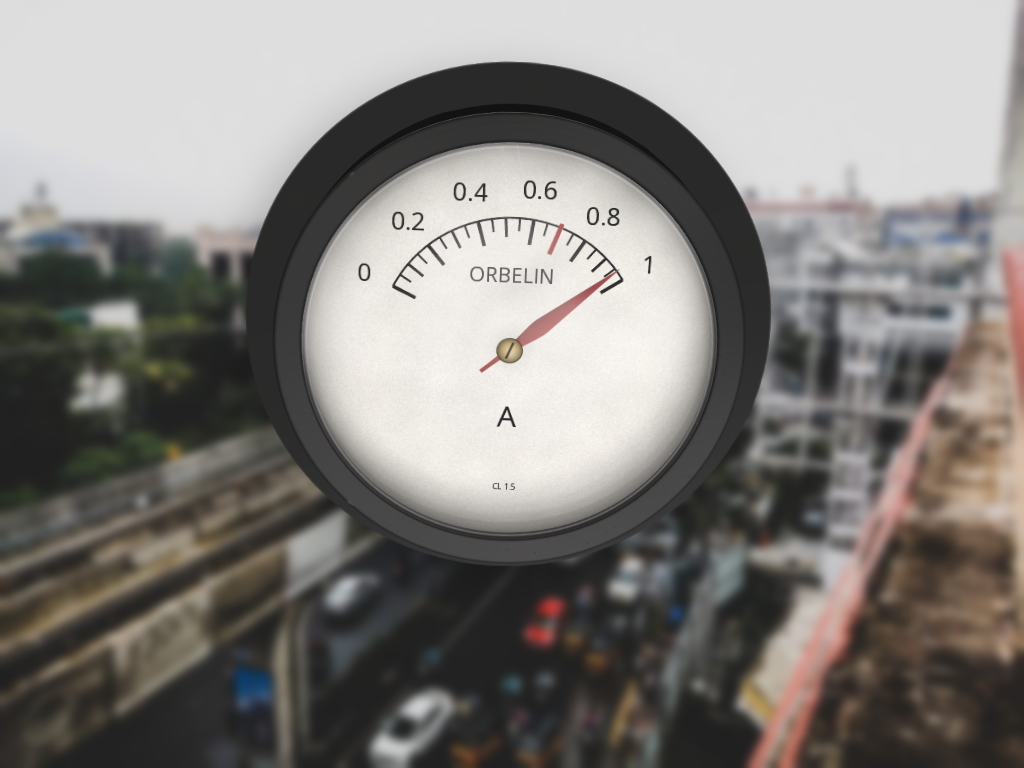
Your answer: 0.95 A
